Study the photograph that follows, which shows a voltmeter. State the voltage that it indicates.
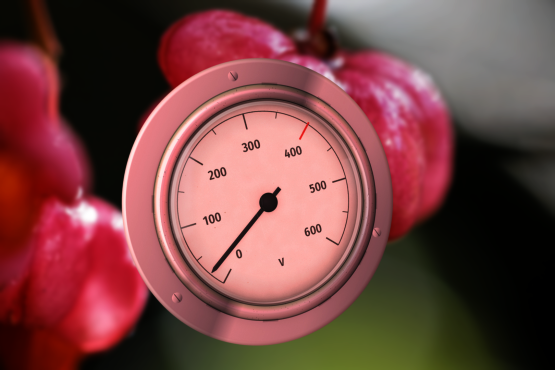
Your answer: 25 V
